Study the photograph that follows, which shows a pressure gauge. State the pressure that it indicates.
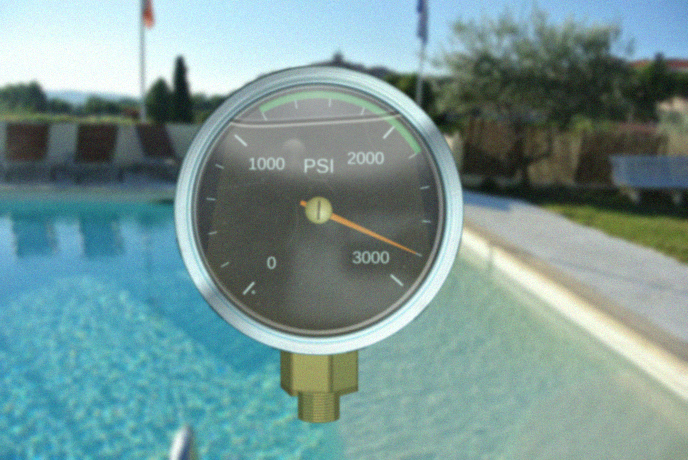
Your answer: 2800 psi
